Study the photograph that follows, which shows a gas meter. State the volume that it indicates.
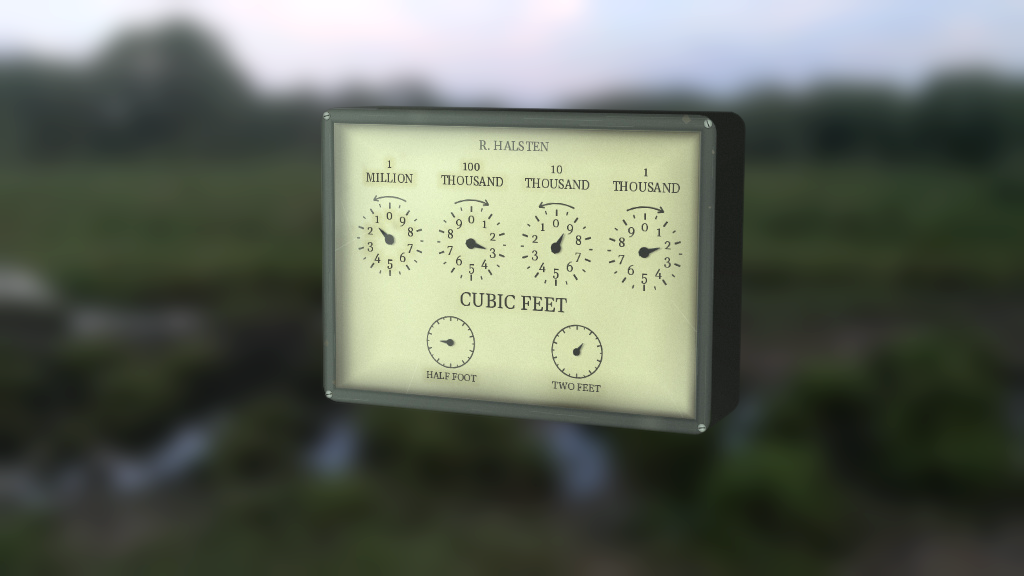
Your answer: 129200 ft³
